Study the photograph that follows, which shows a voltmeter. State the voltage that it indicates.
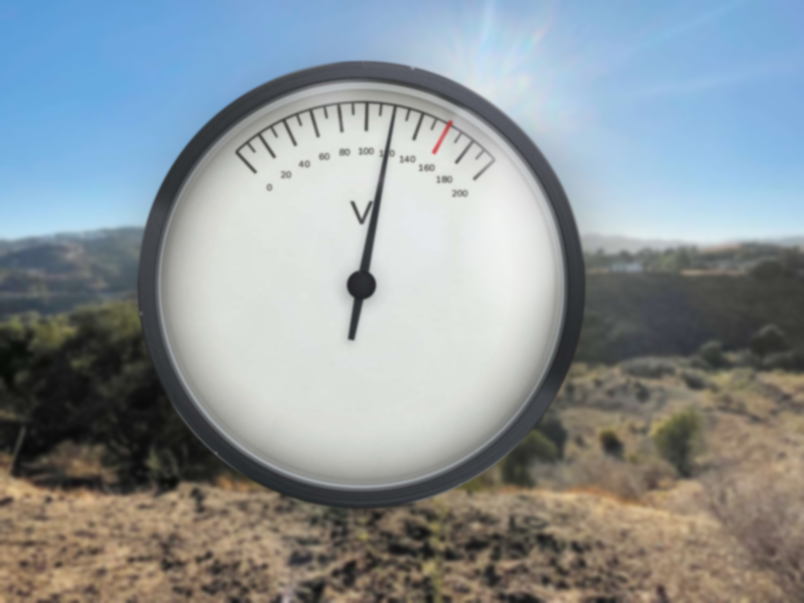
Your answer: 120 V
